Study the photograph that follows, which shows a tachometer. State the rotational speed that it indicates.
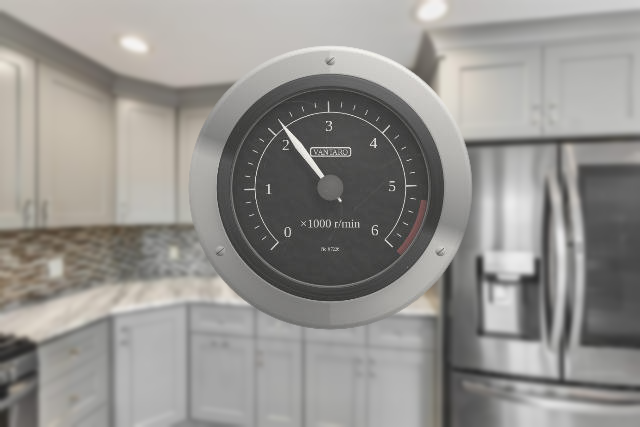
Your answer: 2200 rpm
